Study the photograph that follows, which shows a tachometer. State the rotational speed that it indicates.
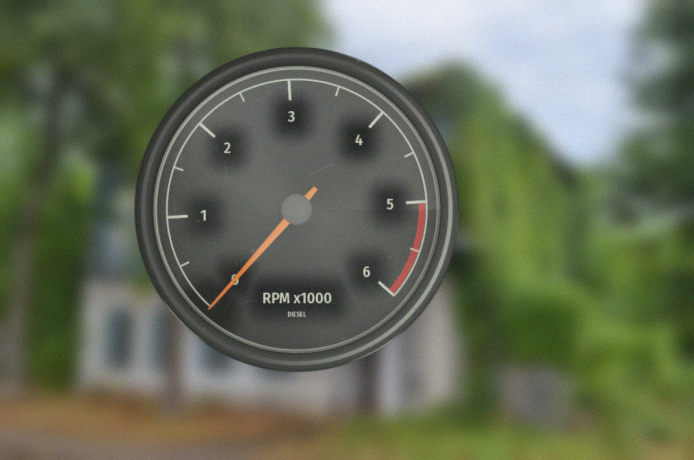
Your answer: 0 rpm
